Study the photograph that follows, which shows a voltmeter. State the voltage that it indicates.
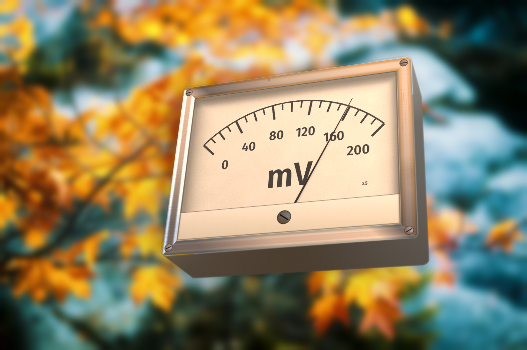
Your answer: 160 mV
